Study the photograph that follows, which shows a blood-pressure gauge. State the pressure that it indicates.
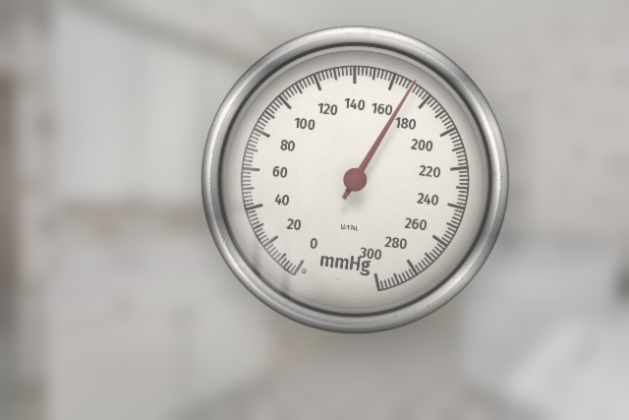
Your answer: 170 mmHg
